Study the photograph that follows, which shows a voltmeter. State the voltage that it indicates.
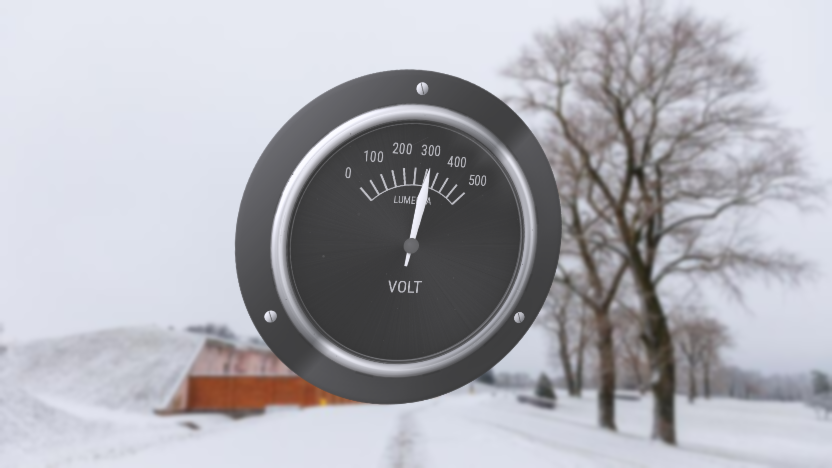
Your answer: 300 V
